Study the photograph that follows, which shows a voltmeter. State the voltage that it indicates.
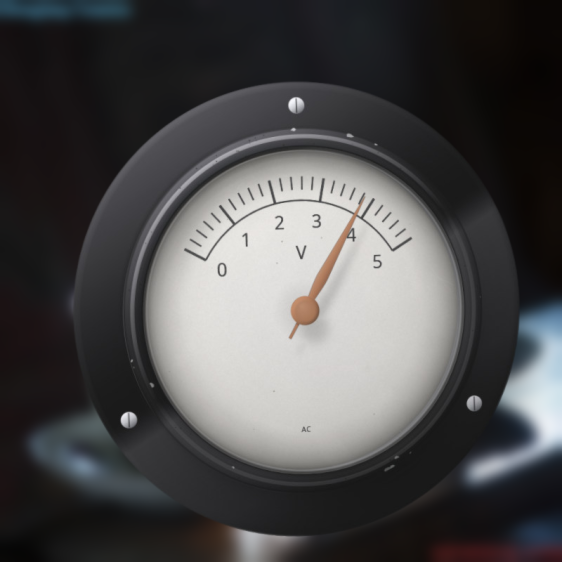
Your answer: 3.8 V
